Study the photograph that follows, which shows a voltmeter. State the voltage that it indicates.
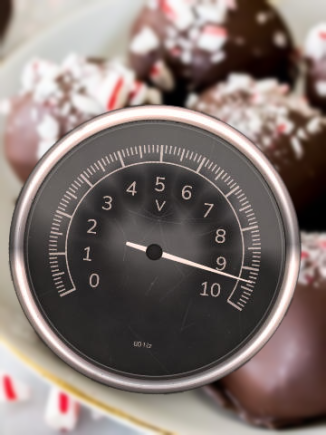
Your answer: 9.3 V
